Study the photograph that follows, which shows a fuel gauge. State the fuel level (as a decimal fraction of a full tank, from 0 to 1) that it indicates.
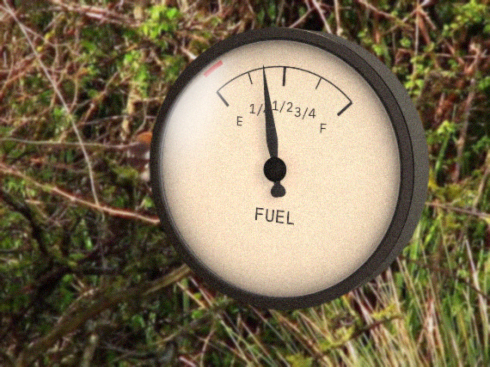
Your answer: 0.375
